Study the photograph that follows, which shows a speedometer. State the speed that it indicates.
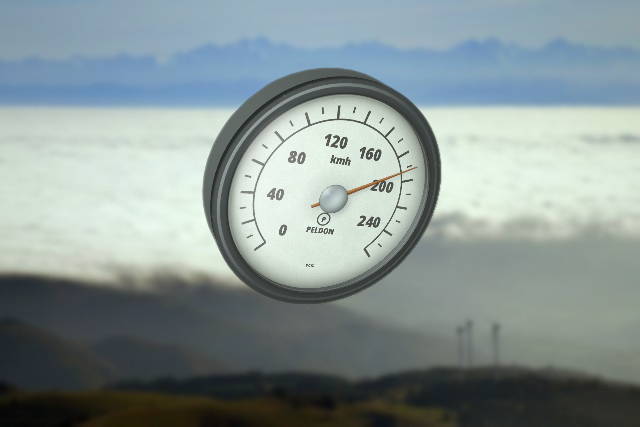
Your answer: 190 km/h
